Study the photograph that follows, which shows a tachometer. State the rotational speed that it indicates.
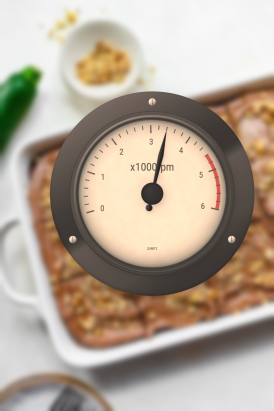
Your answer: 3400 rpm
